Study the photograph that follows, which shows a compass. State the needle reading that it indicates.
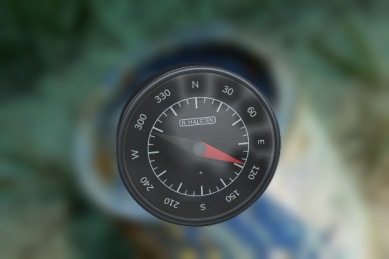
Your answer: 115 °
